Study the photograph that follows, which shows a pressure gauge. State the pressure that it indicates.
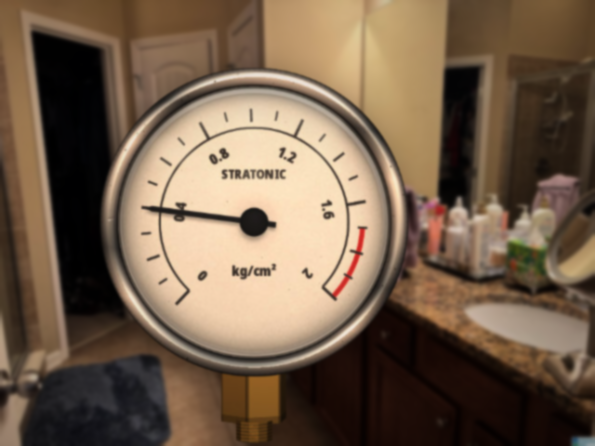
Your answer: 0.4 kg/cm²
